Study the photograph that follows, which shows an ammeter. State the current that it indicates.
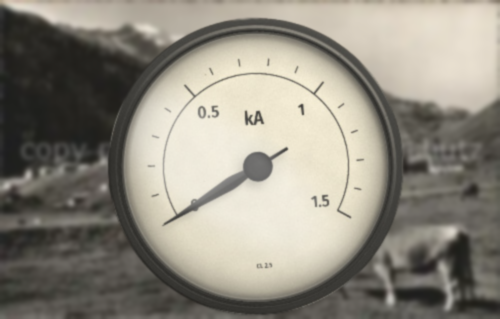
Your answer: 0 kA
